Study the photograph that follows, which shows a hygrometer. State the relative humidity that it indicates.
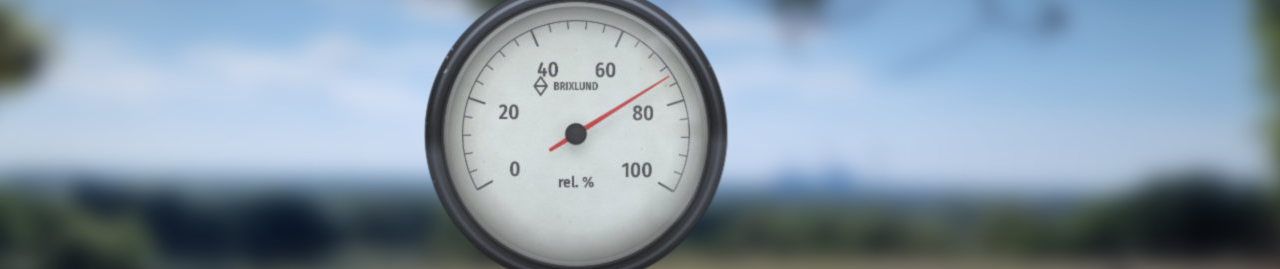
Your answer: 74 %
